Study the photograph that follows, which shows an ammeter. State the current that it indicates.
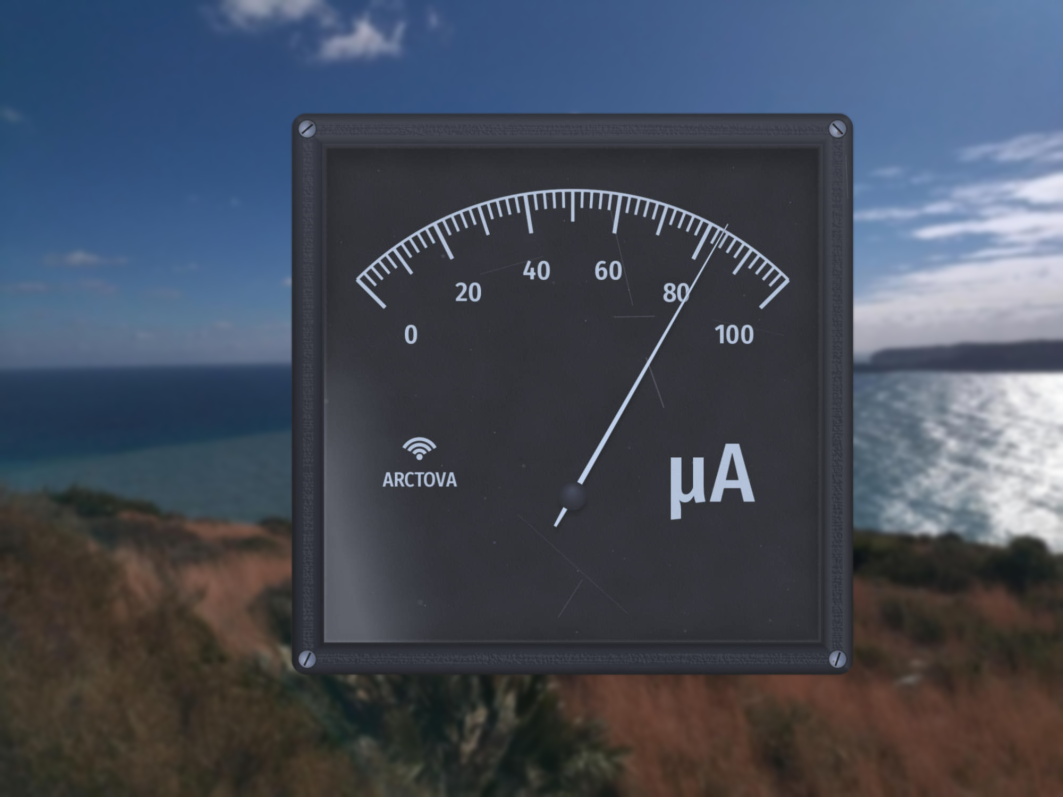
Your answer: 83 µA
